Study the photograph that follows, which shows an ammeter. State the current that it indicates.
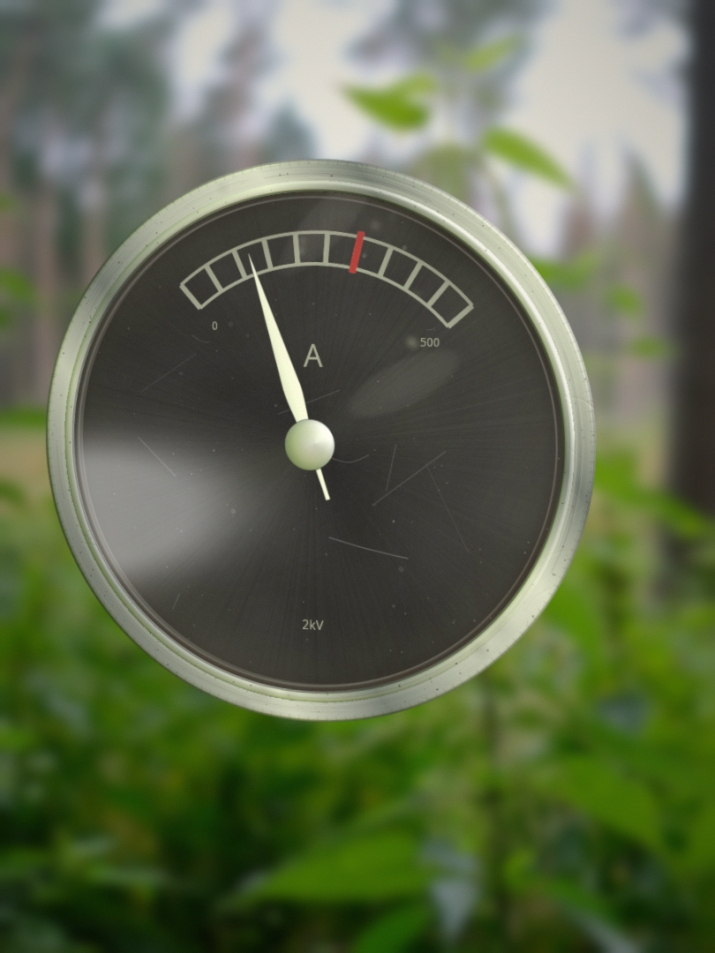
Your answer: 125 A
